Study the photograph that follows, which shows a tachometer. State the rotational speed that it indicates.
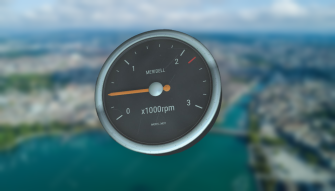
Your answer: 400 rpm
